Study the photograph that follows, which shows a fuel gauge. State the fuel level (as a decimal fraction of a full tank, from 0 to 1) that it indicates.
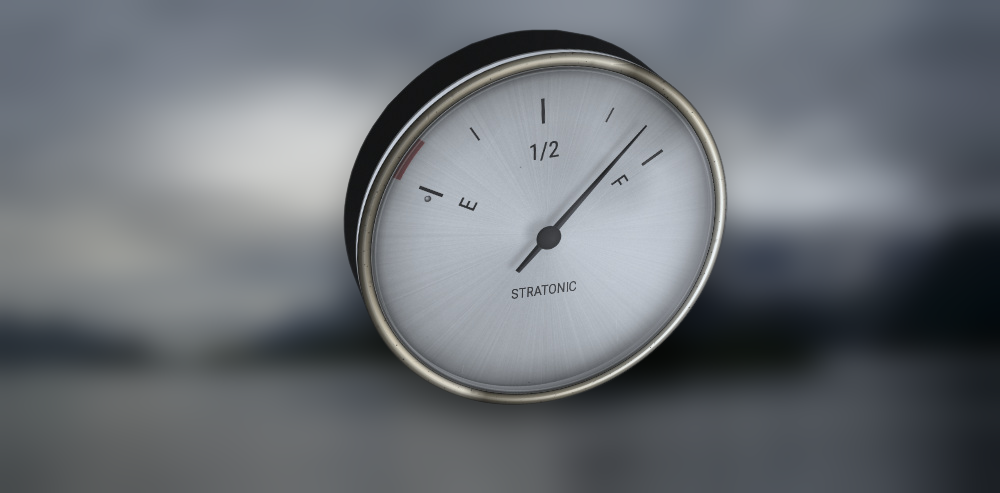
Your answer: 0.875
